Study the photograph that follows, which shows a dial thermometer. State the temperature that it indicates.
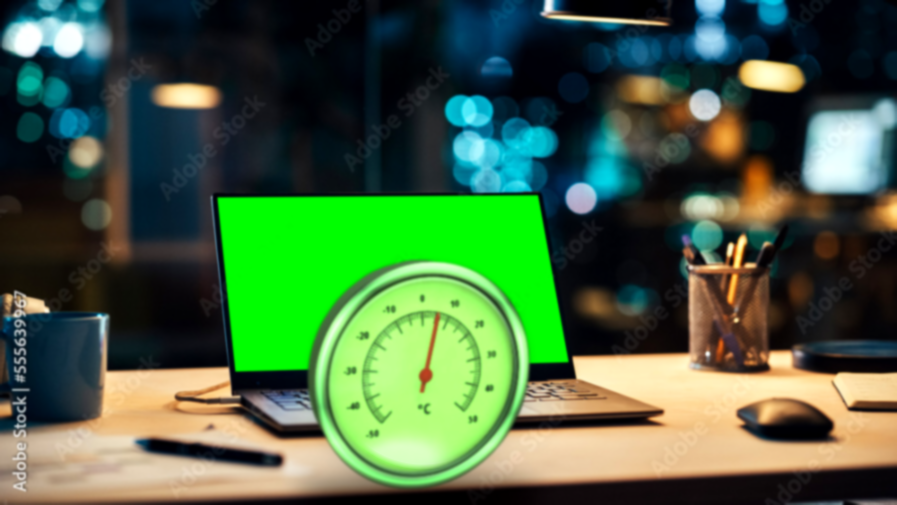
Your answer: 5 °C
